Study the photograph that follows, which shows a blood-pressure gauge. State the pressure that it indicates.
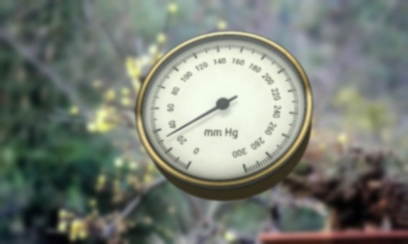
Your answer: 30 mmHg
